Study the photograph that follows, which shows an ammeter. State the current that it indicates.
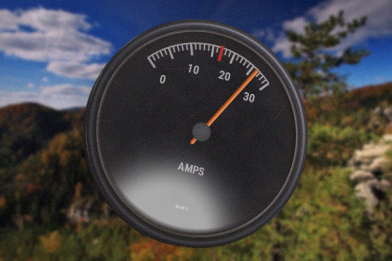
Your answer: 26 A
